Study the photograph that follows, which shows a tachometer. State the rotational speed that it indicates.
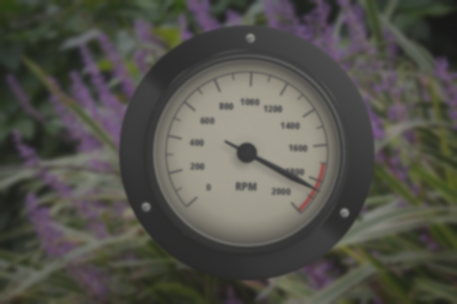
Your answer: 1850 rpm
